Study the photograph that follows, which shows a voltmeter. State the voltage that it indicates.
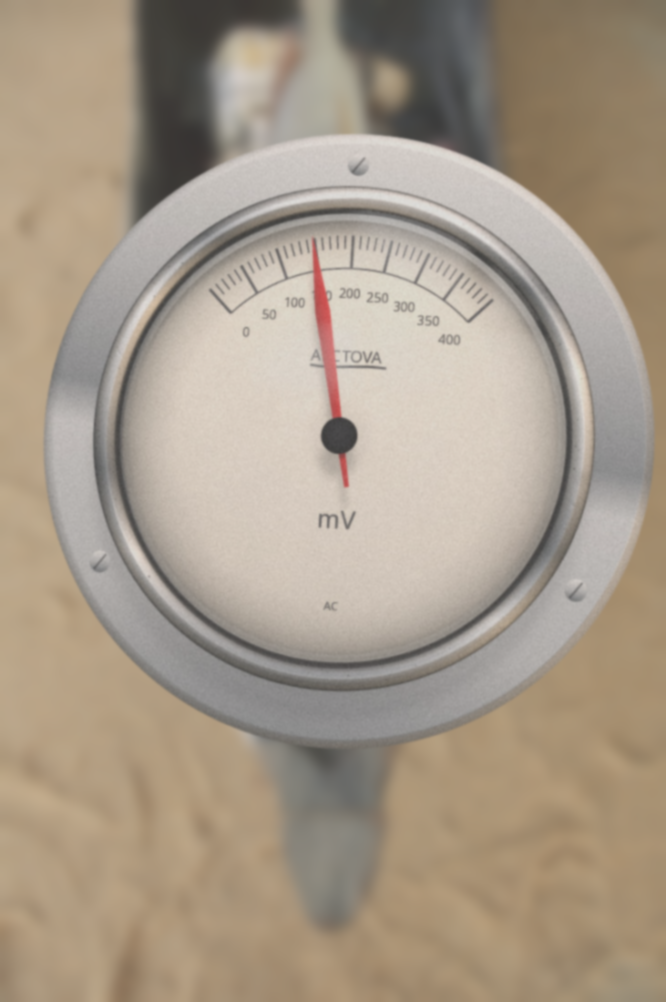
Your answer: 150 mV
